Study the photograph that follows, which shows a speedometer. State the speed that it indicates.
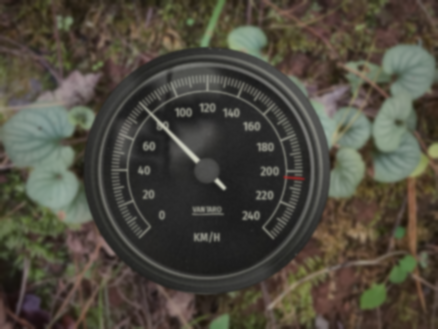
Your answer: 80 km/h
